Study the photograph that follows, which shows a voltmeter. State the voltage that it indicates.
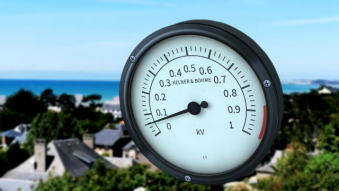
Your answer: 0.06 kV
